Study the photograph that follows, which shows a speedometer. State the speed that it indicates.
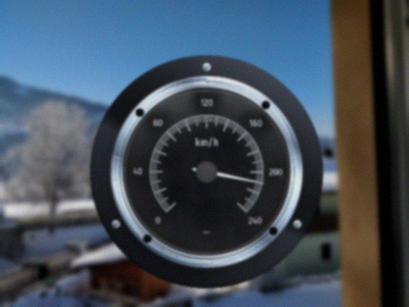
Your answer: 210 km/h
